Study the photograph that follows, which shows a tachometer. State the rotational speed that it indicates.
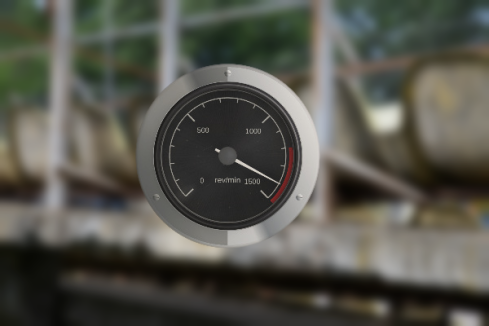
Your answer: 1400 rpm
